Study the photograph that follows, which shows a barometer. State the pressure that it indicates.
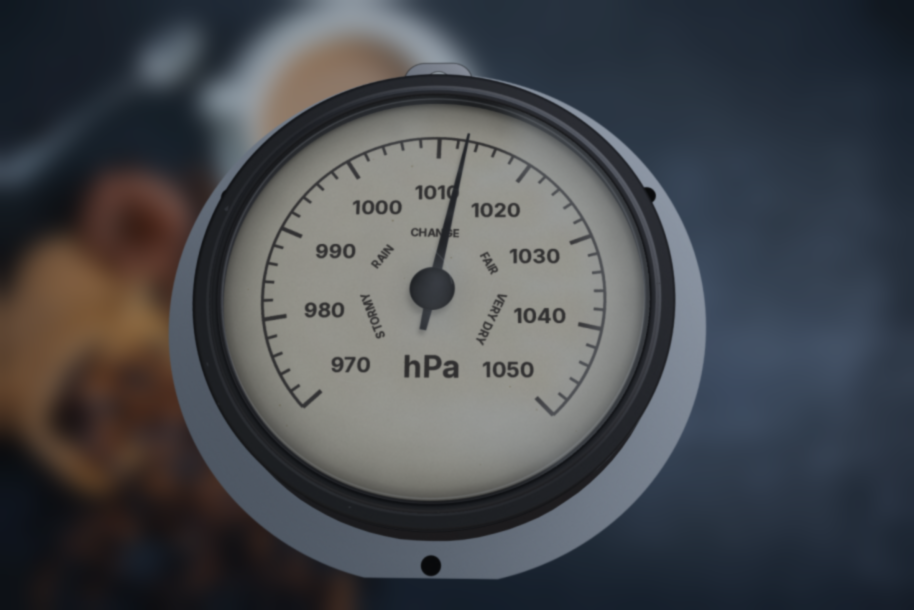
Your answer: 1013 hPa
